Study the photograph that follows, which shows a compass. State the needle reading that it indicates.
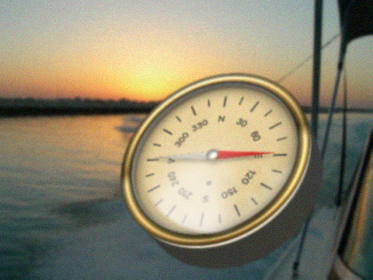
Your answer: 90 °
